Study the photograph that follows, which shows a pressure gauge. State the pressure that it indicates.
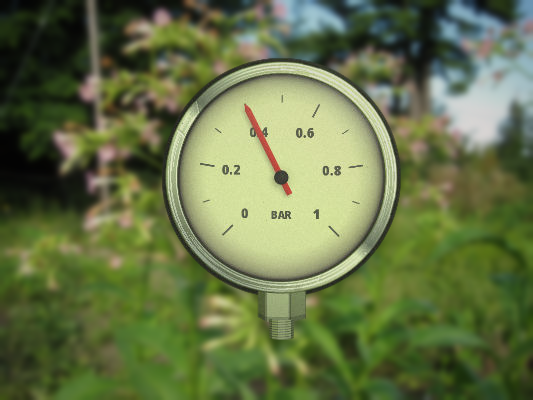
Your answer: 0.4 bar
